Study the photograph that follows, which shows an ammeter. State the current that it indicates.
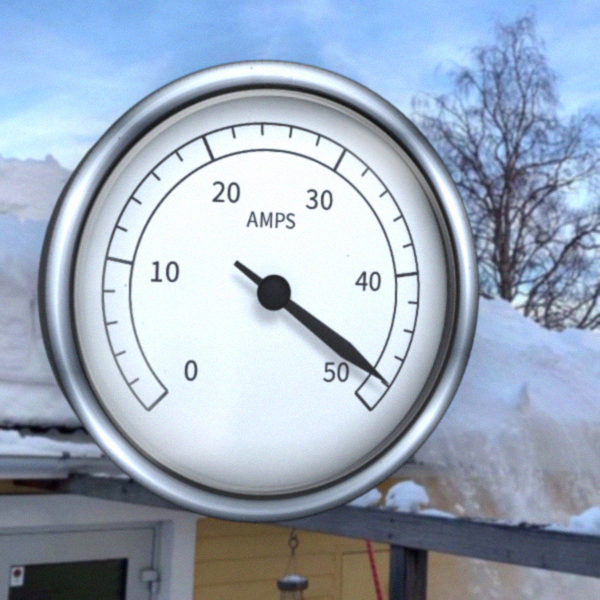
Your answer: 48 A
